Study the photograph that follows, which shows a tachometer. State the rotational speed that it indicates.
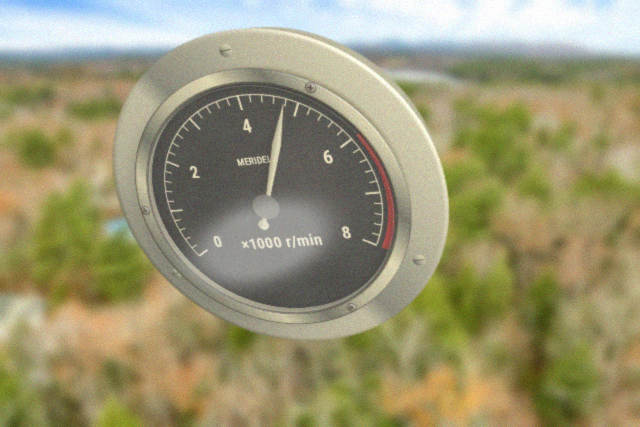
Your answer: 4800 rpm
